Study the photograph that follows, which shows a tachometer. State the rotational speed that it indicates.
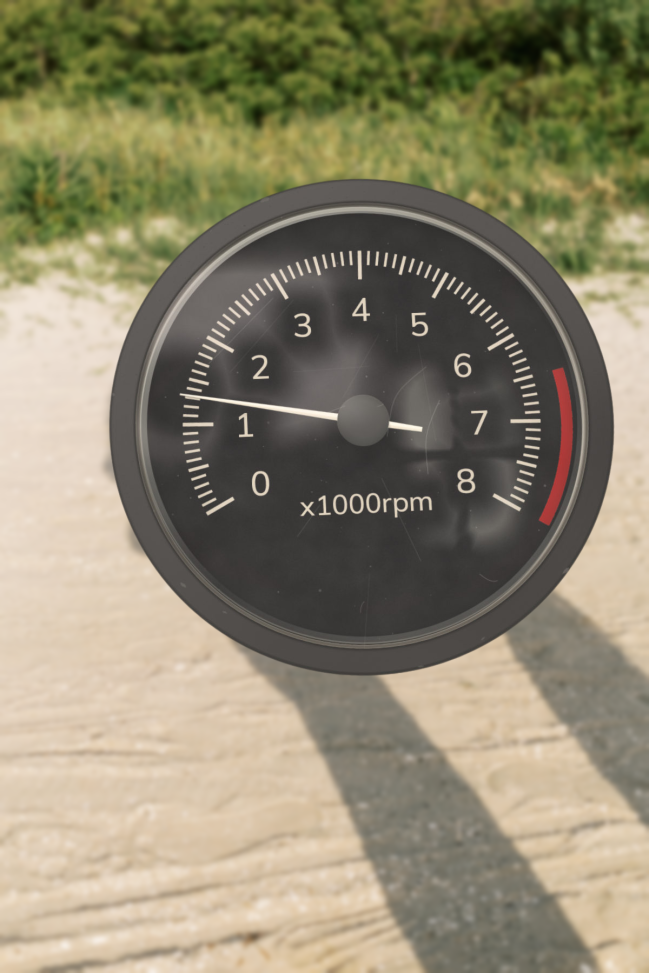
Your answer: 1300 rpm
